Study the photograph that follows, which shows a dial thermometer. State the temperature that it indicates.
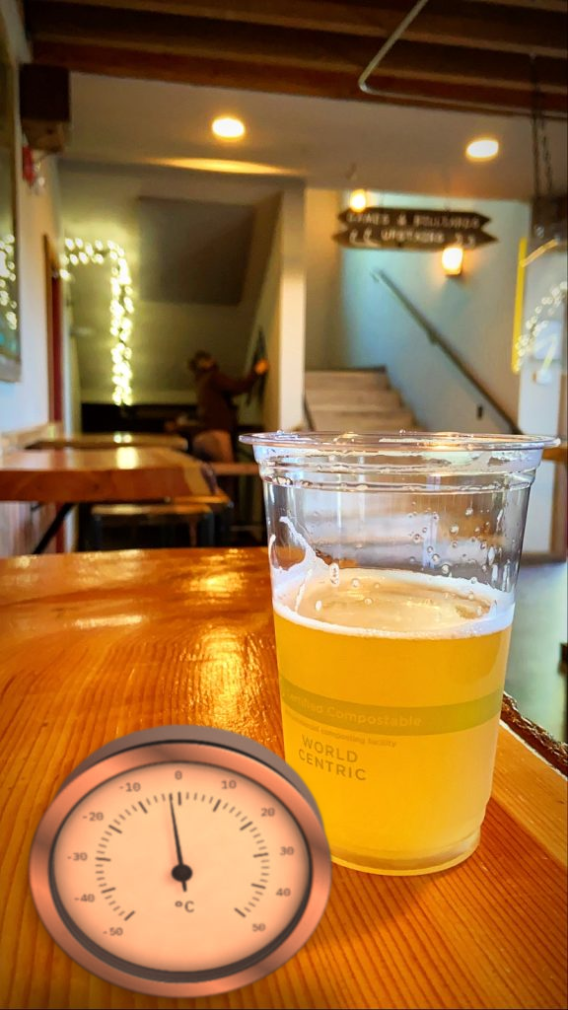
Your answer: -2 °C
